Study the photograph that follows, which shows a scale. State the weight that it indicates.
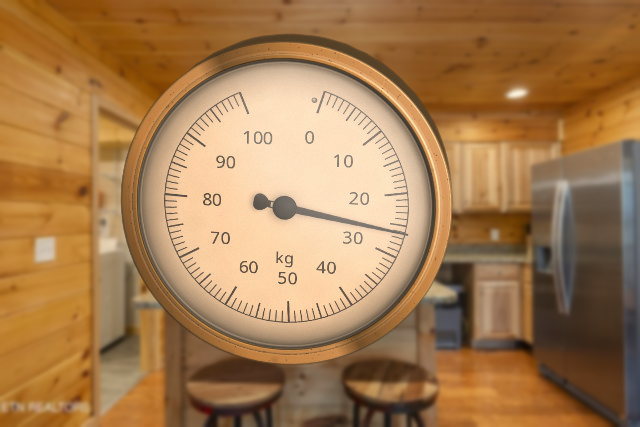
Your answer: 26 kg
